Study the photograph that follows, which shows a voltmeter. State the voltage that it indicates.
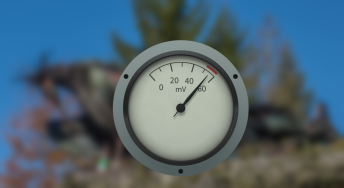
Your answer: 55 mV
